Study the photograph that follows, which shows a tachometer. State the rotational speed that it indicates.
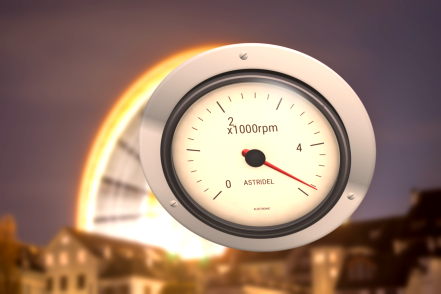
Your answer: 4800 rpm
